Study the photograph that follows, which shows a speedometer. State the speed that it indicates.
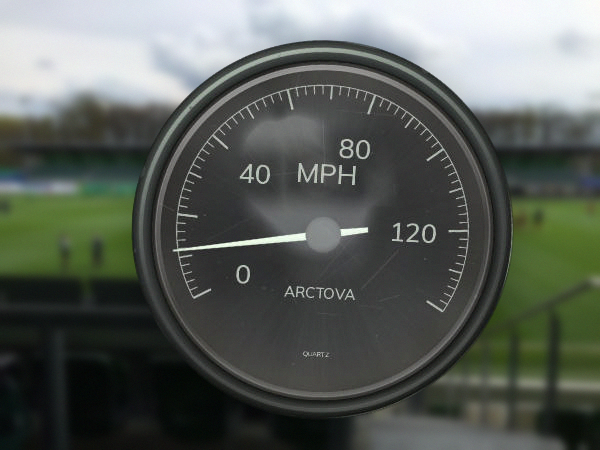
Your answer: 12 mph
